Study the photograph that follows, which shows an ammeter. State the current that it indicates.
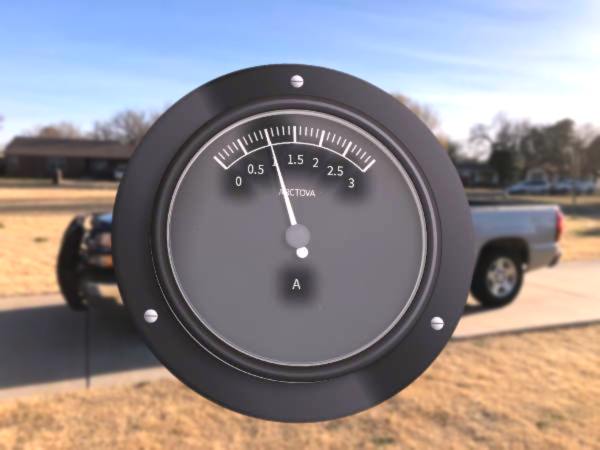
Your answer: 1 A
